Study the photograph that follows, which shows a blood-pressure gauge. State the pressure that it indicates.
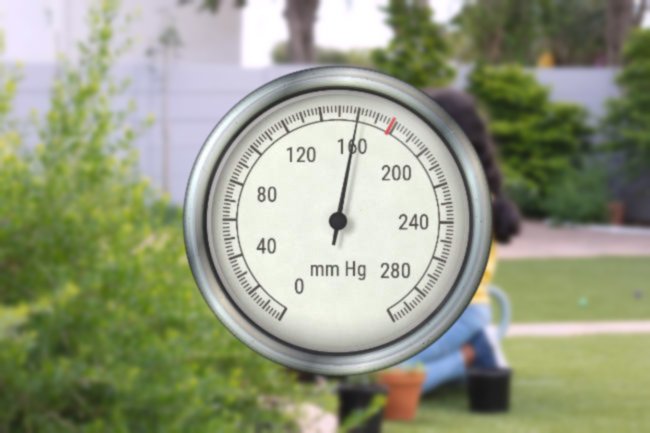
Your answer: 160 mmHg
